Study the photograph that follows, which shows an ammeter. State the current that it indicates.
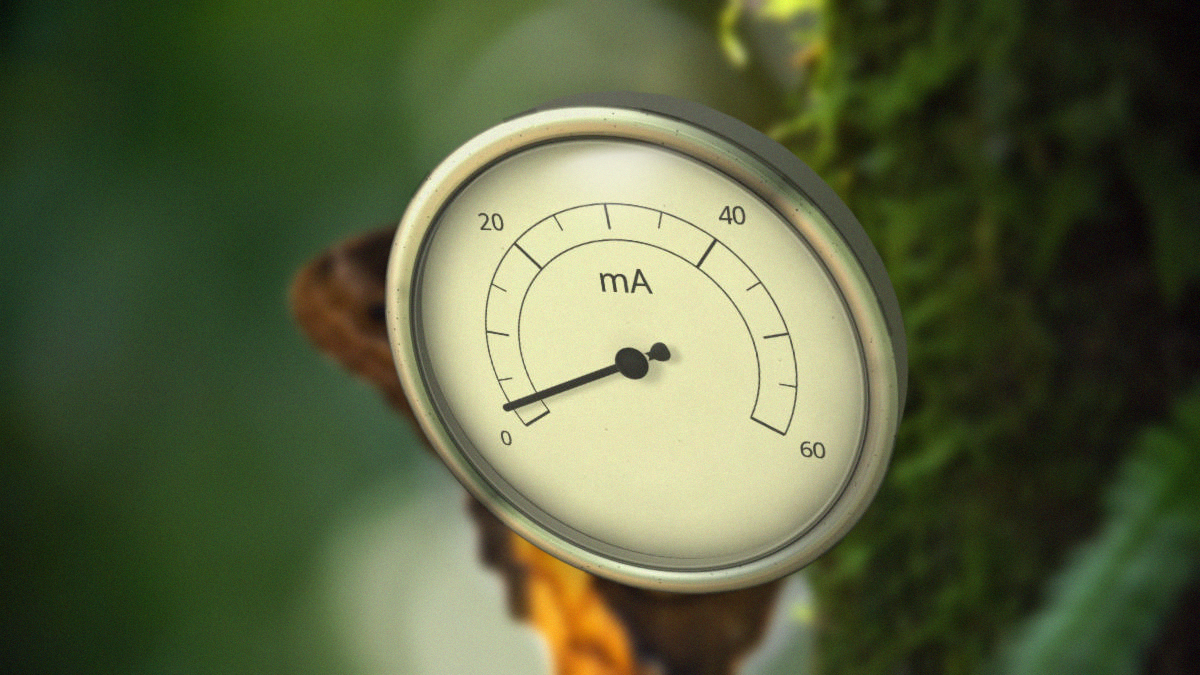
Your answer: 2.5 mA
